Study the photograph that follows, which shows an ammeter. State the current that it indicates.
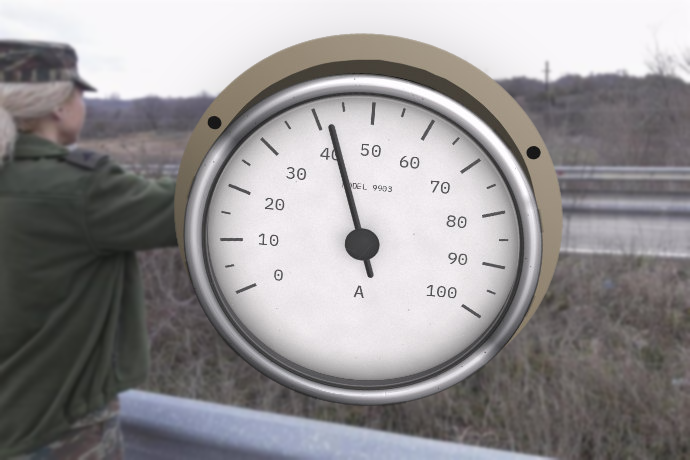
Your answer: 42.5 A
